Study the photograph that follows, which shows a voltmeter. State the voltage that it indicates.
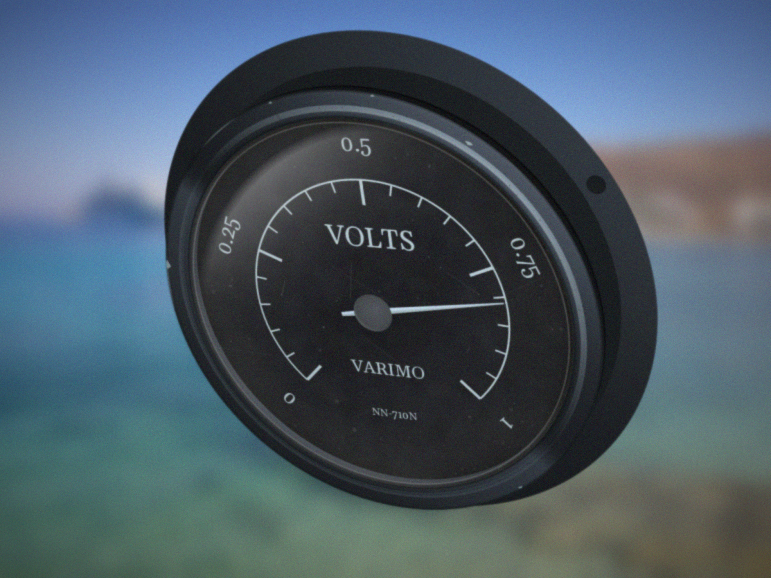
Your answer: 0.8 V
